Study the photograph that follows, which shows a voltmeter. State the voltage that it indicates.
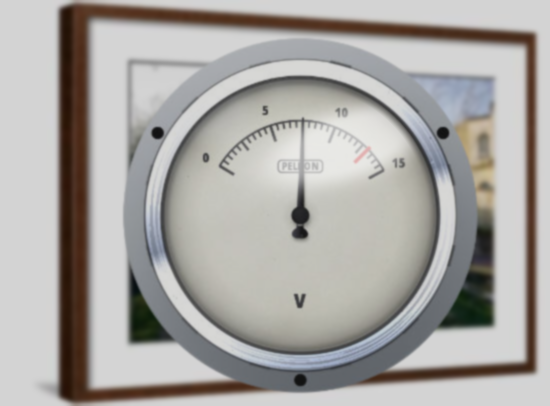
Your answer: 7.5 V
